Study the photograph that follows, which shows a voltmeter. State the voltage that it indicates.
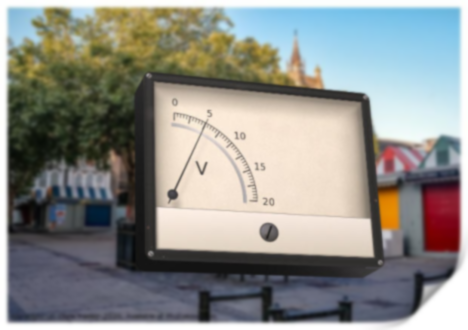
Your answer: 5 V
